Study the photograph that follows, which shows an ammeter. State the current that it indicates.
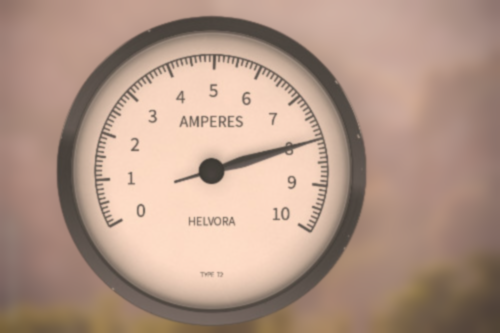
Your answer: 8 A
